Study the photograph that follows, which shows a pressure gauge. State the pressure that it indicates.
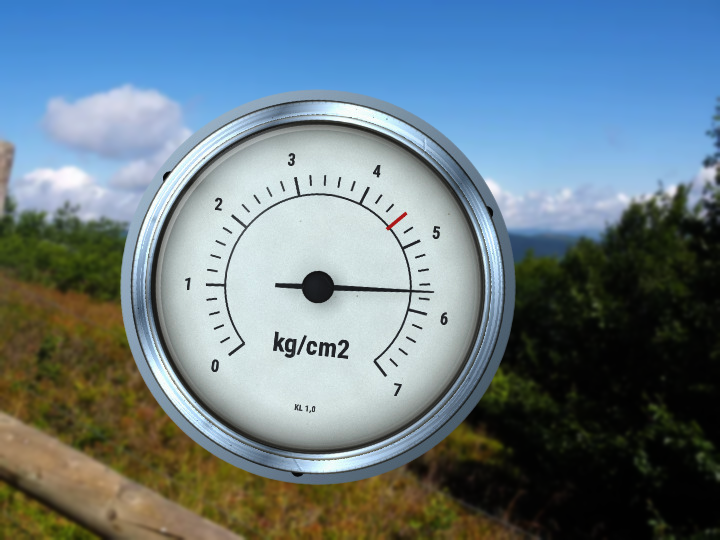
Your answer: 5.7 kg/cm²
